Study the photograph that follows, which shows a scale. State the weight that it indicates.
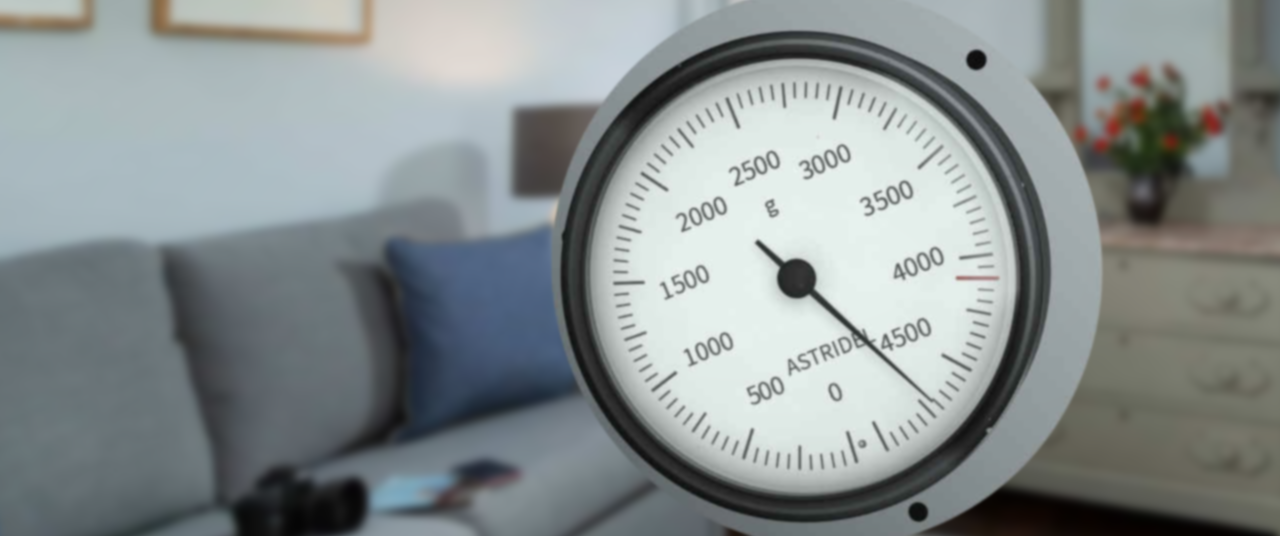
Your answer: 4700 g
